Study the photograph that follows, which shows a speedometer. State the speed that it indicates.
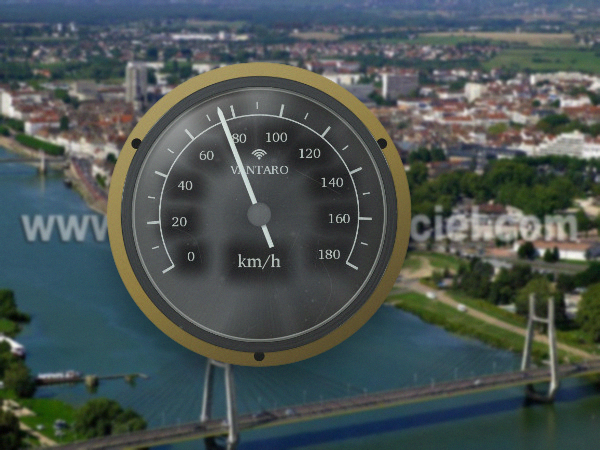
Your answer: 75 km/h
